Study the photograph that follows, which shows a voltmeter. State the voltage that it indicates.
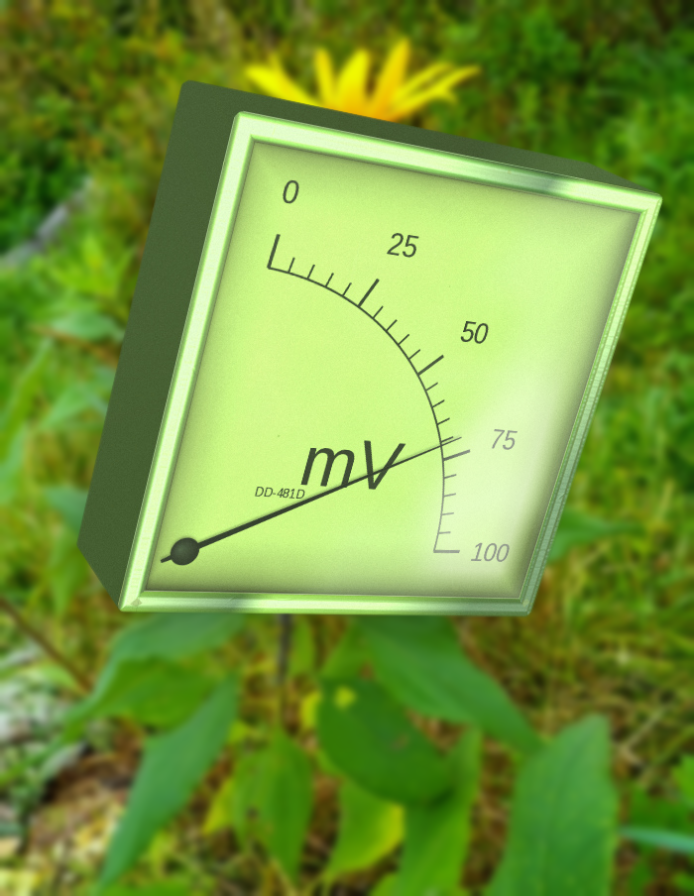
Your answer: 70 mV
